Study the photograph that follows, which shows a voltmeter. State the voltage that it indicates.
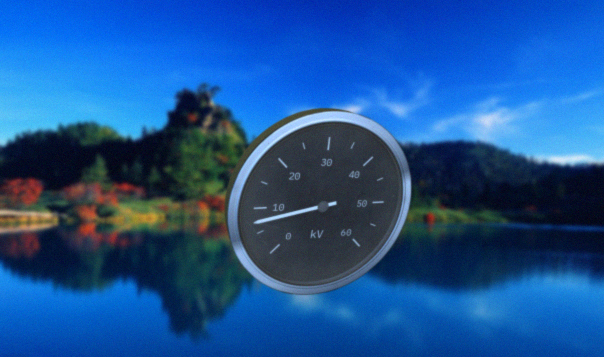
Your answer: 7.5 kV
